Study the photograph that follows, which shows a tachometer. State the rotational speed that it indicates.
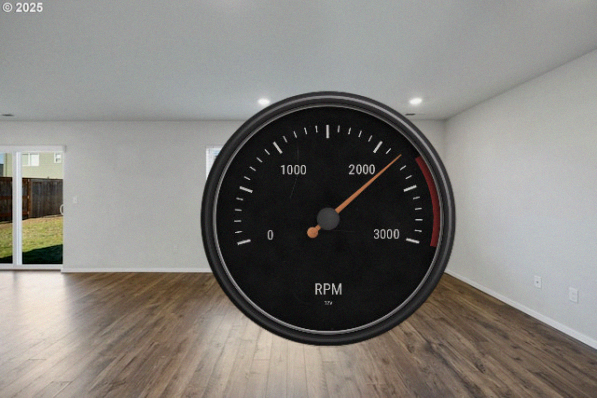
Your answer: 2200 rpm
